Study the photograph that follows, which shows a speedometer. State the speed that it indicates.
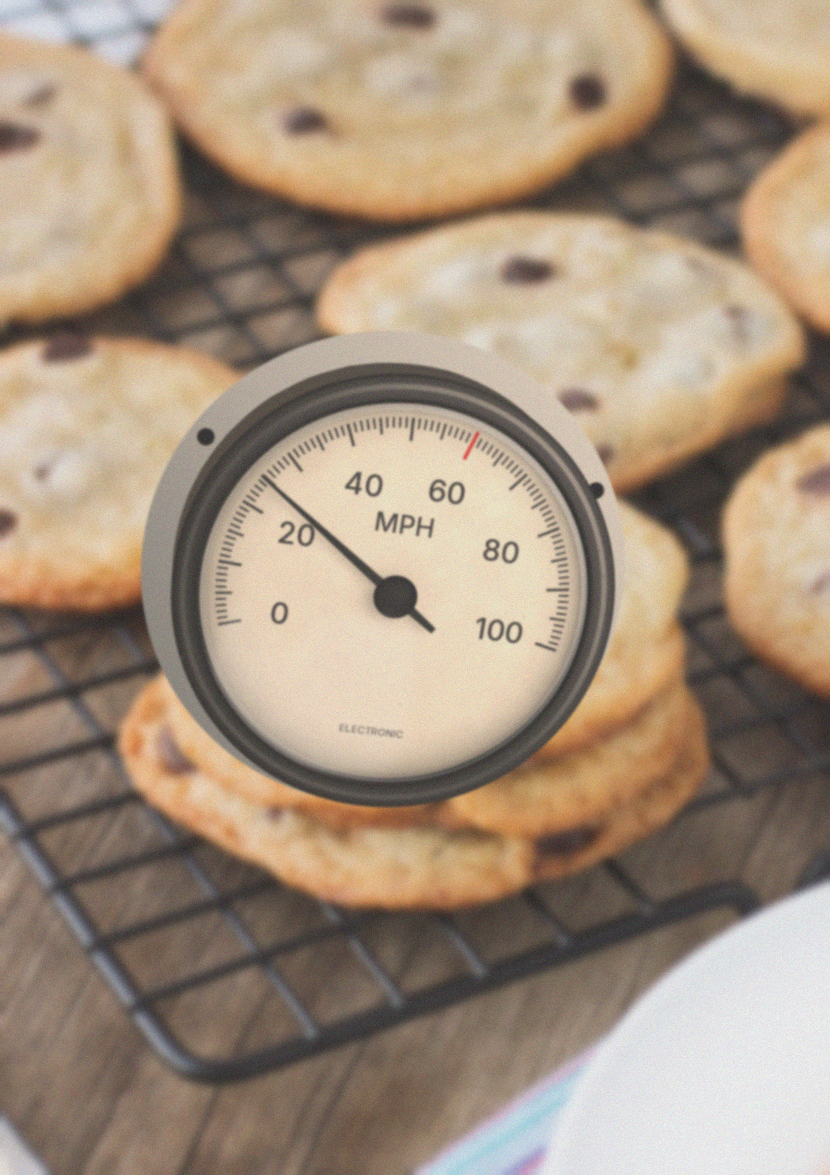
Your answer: 25 mph
